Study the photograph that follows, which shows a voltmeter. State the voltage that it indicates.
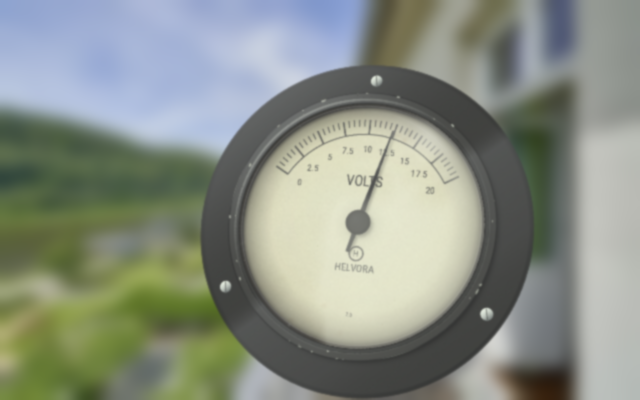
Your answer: 12.5 V
